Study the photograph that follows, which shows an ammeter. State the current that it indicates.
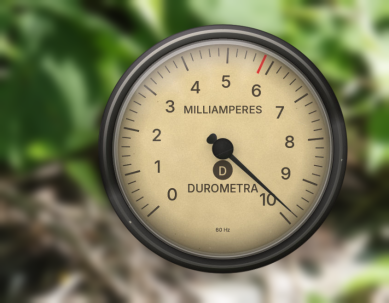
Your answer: 9.8 mA
